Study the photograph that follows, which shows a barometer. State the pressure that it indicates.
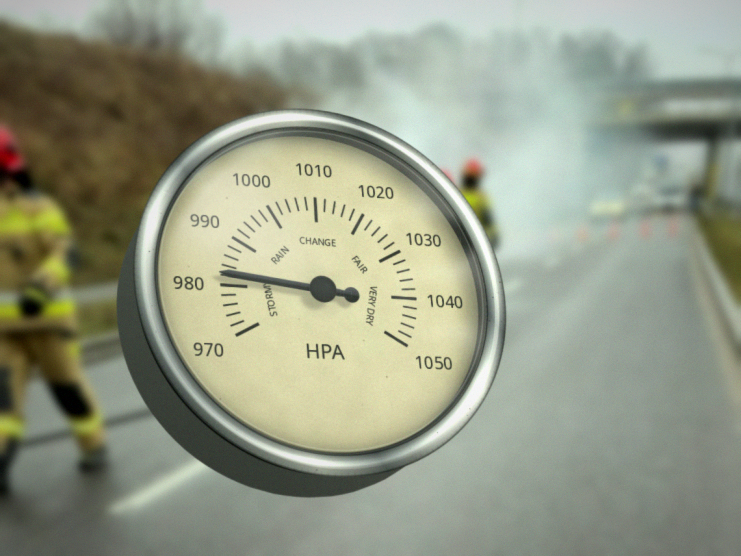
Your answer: 982 hPa
